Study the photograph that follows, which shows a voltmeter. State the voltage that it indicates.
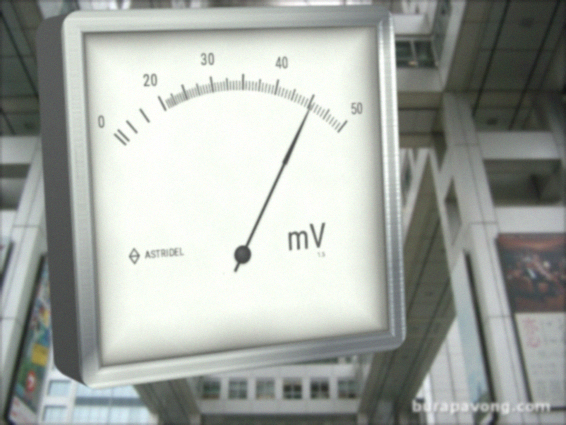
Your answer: 45 mV
